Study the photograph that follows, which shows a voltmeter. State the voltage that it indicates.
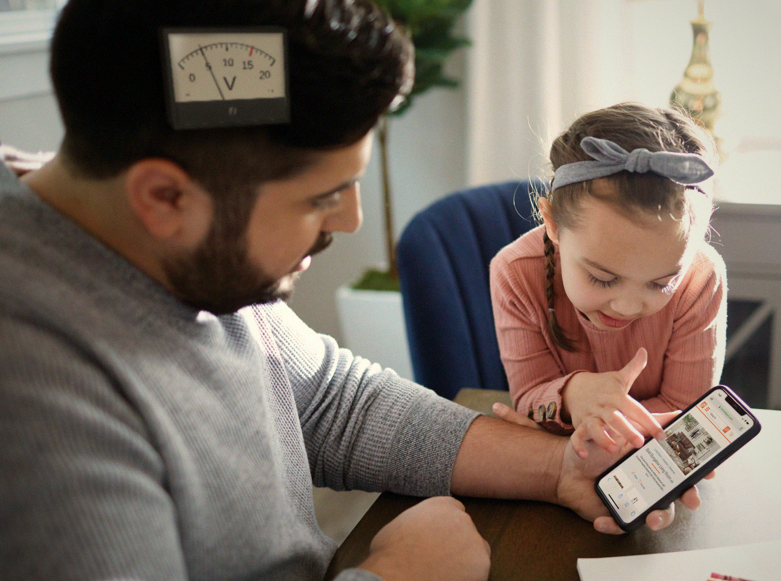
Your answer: 5 V
